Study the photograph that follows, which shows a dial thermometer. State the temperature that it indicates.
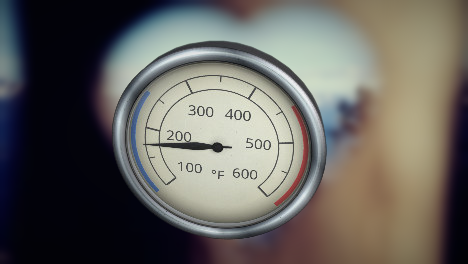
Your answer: 175 °F
